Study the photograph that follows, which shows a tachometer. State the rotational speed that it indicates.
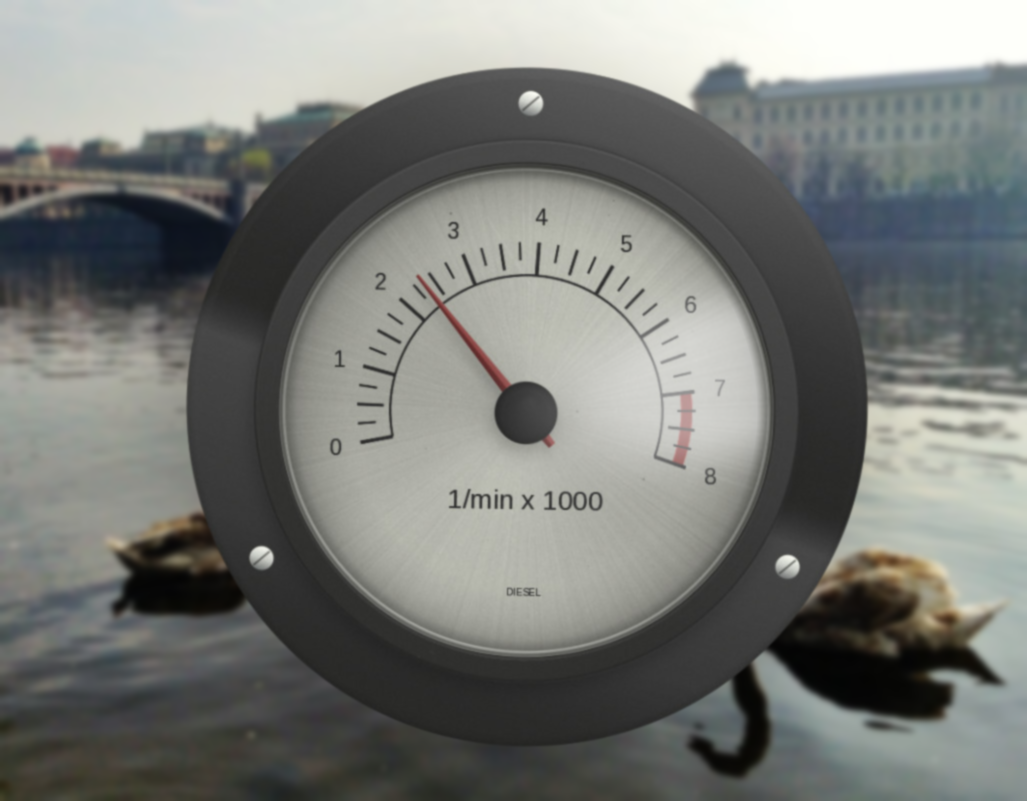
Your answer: 2375 rpm
